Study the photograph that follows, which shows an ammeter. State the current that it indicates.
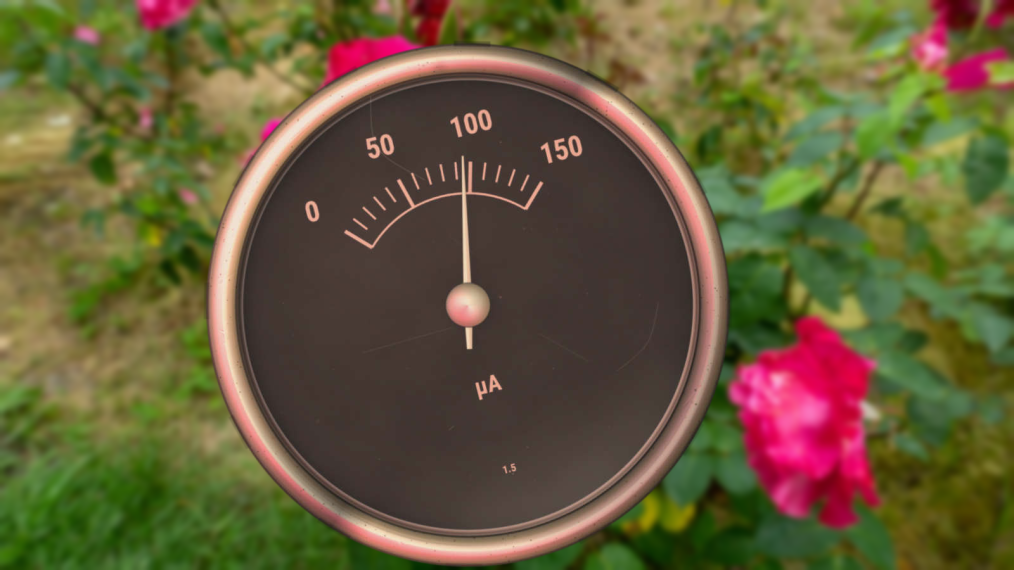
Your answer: 95 µA
